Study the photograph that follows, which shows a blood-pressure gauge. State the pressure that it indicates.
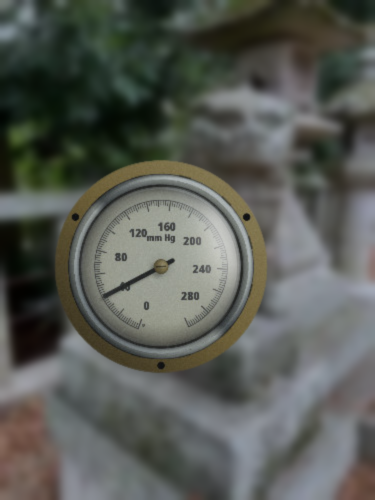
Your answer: 40 mmHg
